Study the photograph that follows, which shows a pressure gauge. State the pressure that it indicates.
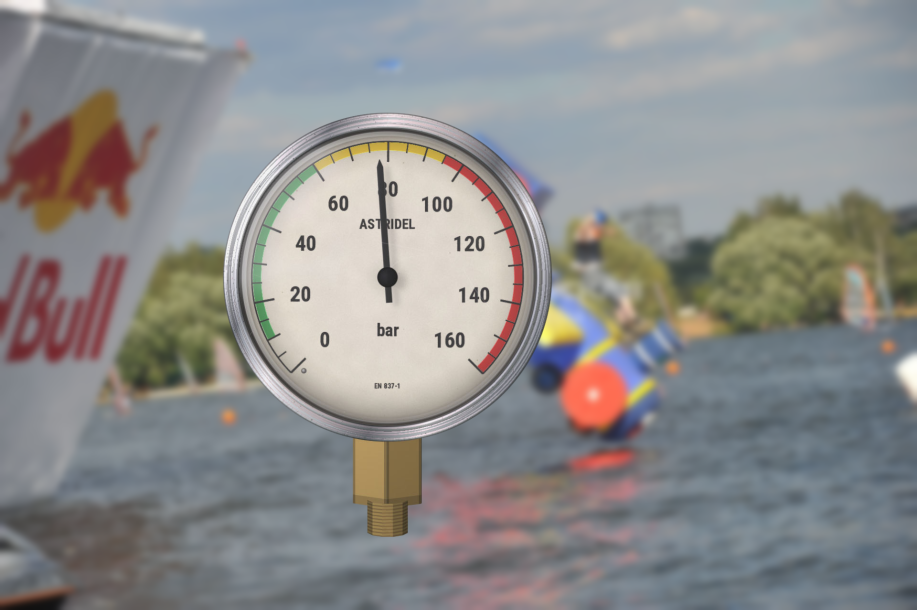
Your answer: 77.5 bar
